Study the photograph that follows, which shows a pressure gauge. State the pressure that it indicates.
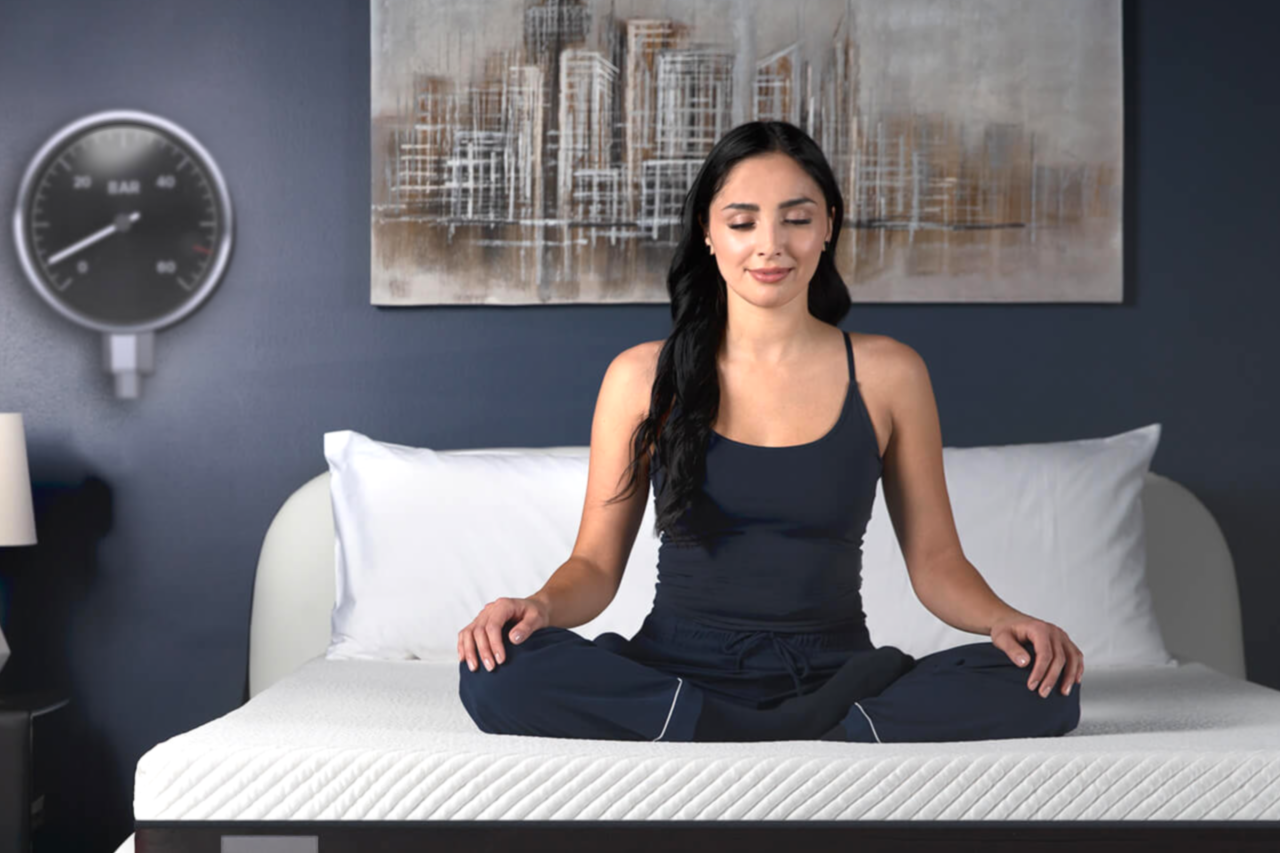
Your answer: 4 bar
